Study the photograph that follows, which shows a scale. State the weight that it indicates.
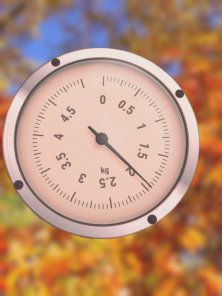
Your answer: 1.95 kg
